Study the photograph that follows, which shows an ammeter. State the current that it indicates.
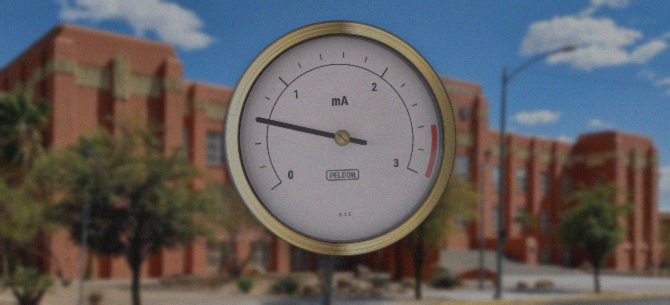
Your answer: 0.6 mA
